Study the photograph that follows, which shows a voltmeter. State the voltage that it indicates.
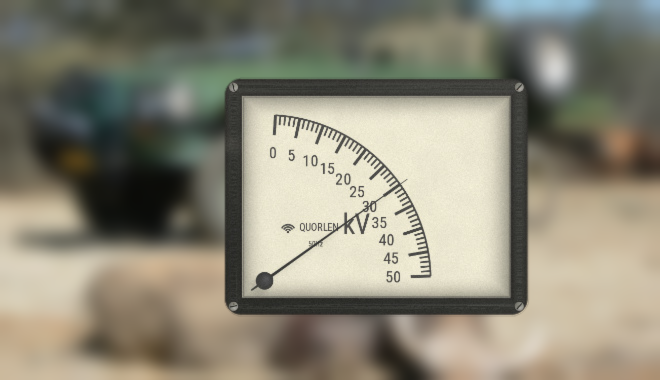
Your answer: 30 kV
